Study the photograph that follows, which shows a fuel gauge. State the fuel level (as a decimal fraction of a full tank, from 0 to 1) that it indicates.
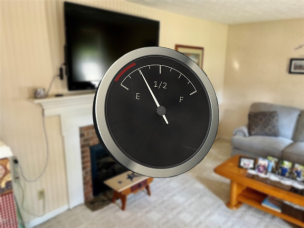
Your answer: 0.25
